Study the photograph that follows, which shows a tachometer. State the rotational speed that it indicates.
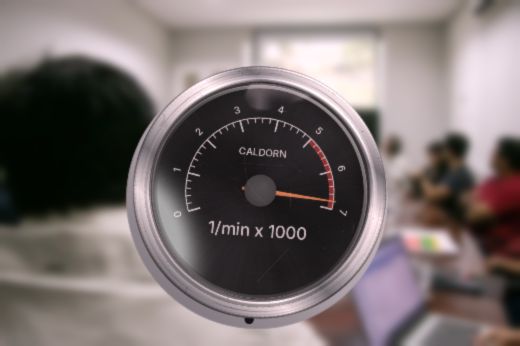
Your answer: 6800 rpm
